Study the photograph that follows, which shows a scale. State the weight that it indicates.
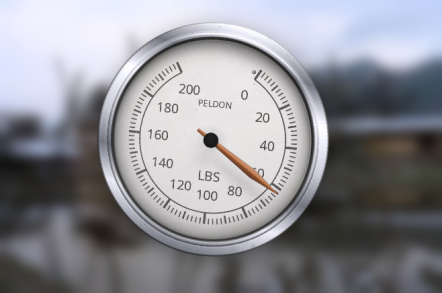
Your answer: 62 lb
